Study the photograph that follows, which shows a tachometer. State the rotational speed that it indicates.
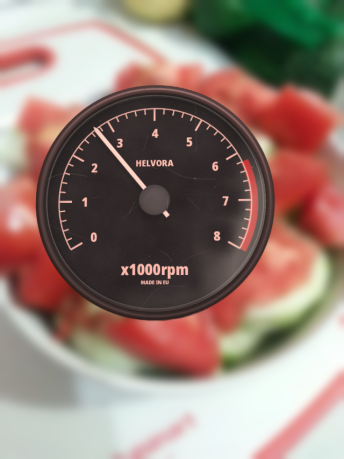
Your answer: 2700 rpm
